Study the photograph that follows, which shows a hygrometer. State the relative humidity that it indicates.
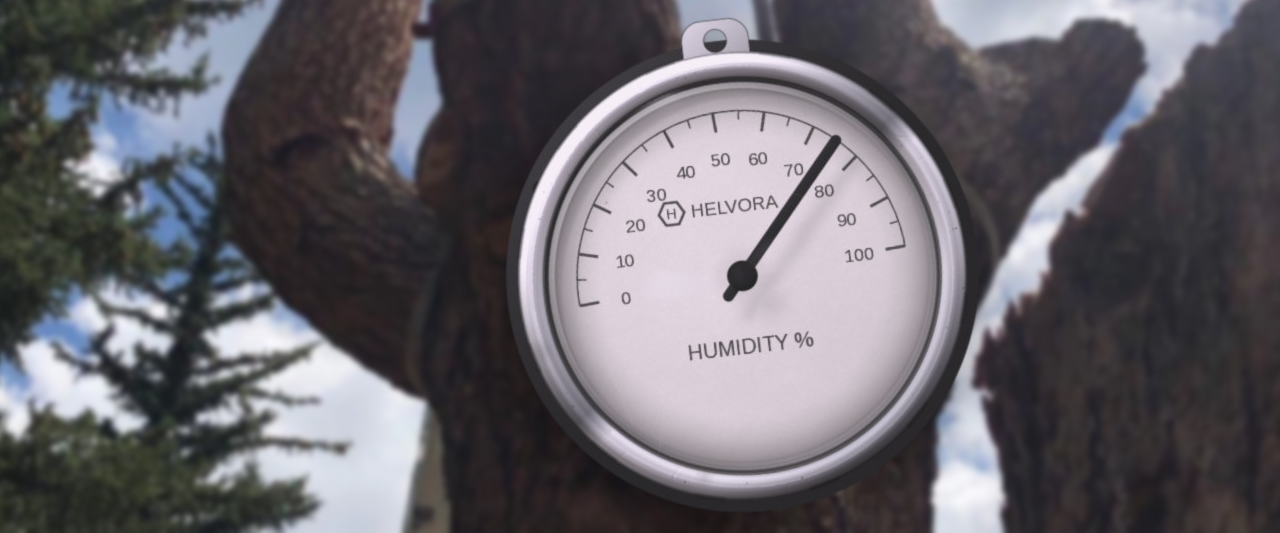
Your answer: 75 %
